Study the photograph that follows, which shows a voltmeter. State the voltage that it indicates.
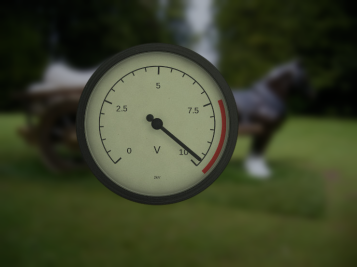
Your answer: 9.75 V
